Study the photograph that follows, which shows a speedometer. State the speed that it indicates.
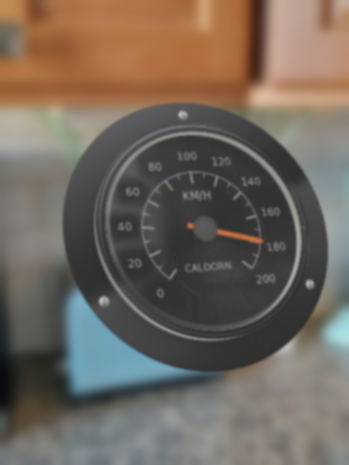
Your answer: 180 km/h
